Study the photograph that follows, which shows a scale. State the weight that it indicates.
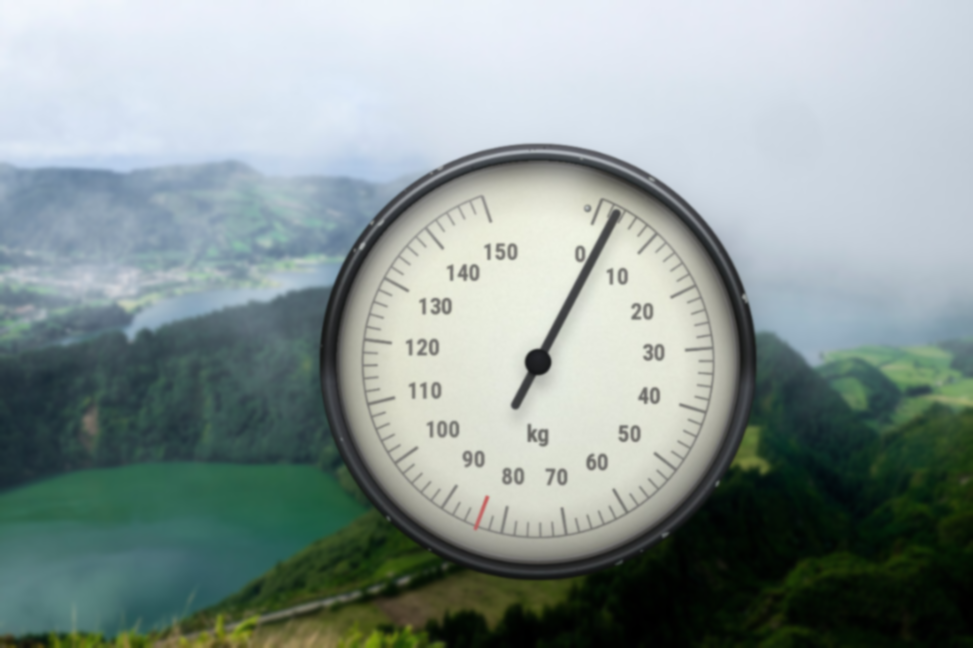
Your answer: 3 kg
